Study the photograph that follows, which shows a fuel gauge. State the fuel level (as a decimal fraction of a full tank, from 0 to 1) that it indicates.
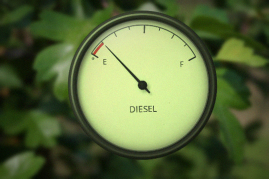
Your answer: 0.125
